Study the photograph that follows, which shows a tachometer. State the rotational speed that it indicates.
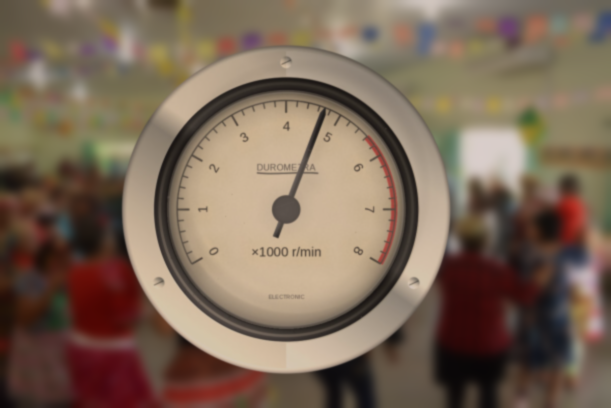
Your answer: 4700 rpm
